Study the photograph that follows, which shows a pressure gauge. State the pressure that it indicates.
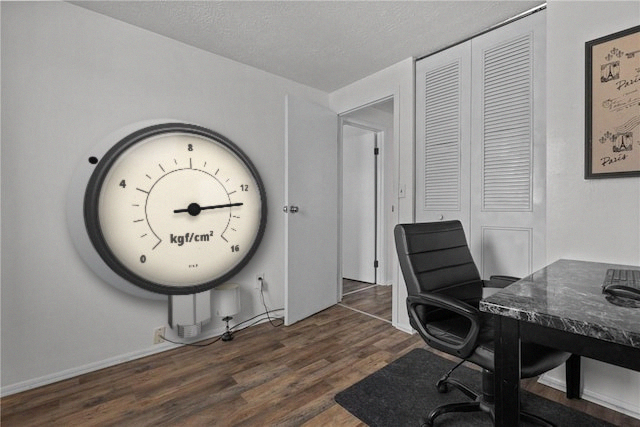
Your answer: 13 kg/cm²
